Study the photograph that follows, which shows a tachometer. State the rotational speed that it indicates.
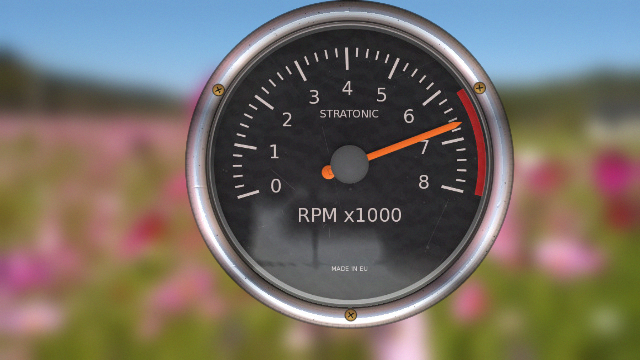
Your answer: 6700 rpm
